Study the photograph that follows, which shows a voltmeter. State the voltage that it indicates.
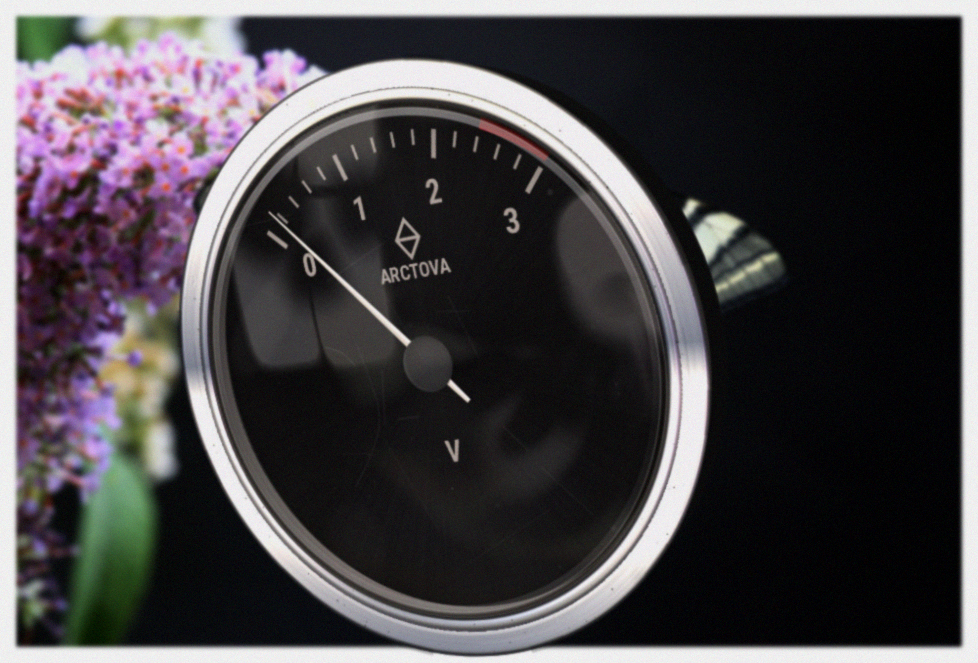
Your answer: 0.2 V
